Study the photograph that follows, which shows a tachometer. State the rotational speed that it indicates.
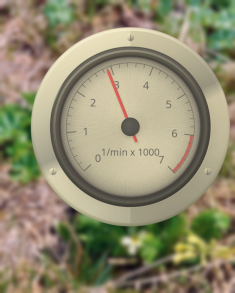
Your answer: 2900 rpm
